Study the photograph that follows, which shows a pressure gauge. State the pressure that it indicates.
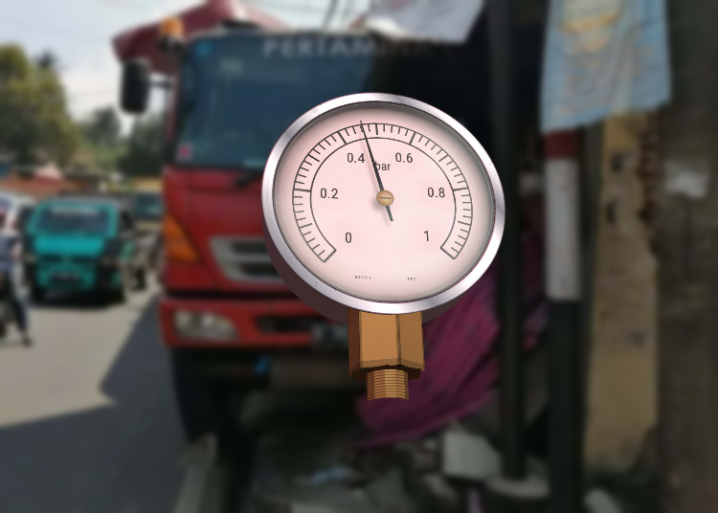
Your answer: 0.46 bar
